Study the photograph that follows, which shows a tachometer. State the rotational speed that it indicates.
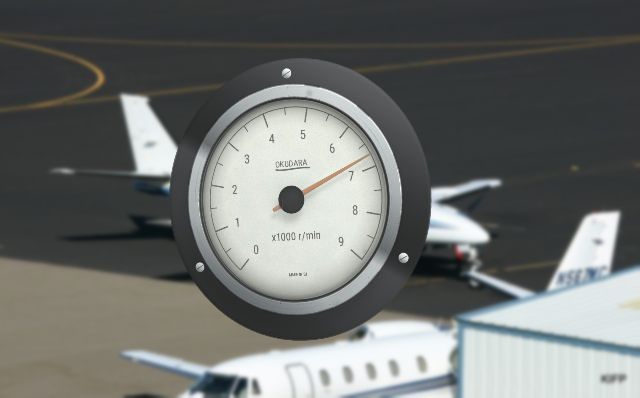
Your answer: 6750 rpm
